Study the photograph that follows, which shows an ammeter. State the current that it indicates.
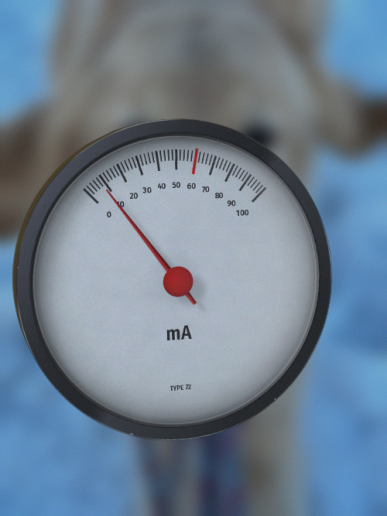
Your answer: 8 mA
